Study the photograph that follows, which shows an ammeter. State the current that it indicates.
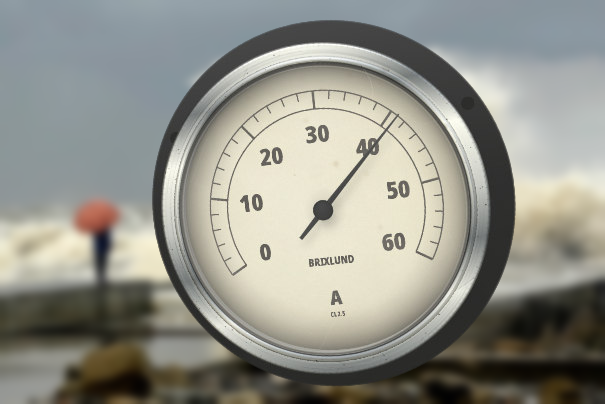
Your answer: 41 A
